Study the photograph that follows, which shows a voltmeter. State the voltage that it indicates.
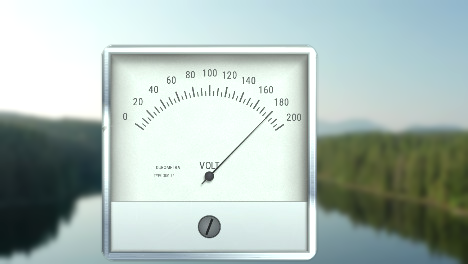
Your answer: 180 V
